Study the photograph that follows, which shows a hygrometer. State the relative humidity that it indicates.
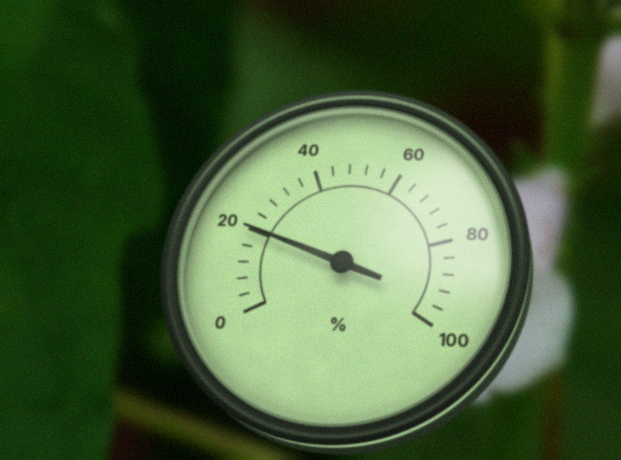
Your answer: 20 %
